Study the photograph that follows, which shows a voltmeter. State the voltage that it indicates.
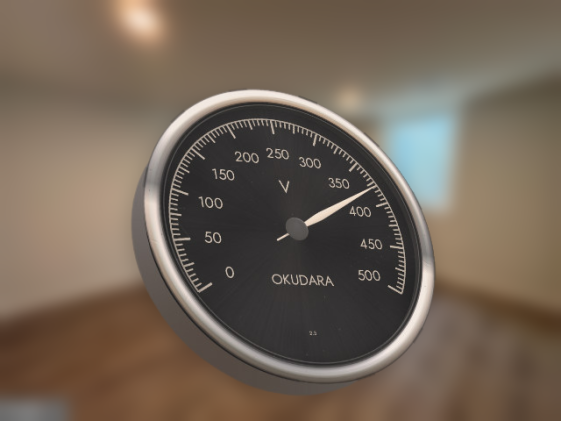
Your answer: 380 V
